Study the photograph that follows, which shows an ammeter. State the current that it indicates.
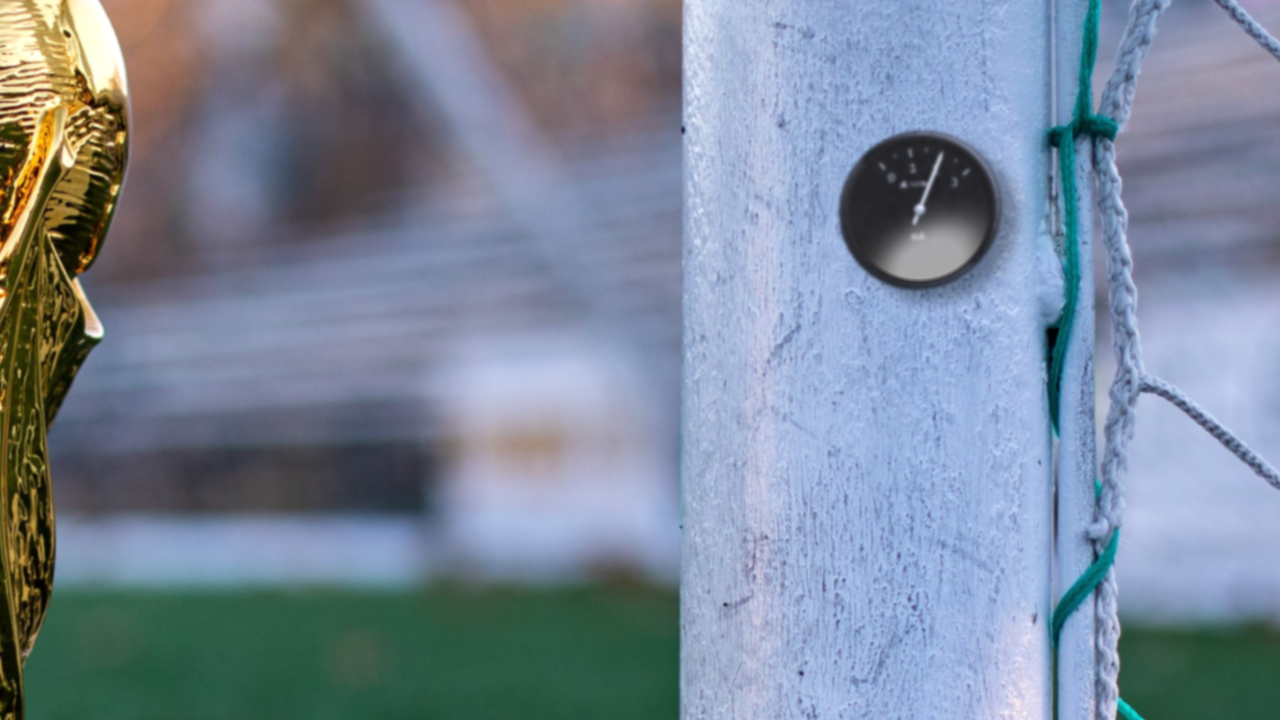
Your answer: 2 mA
